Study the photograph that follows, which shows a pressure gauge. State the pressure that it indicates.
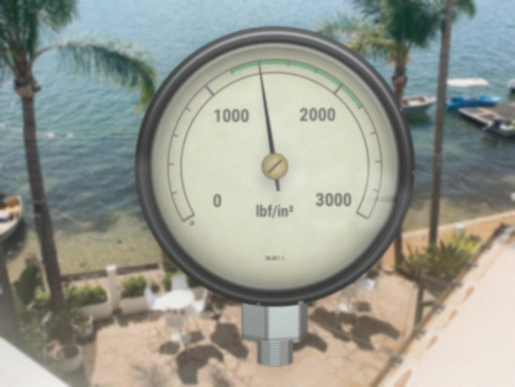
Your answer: 1400 psi
